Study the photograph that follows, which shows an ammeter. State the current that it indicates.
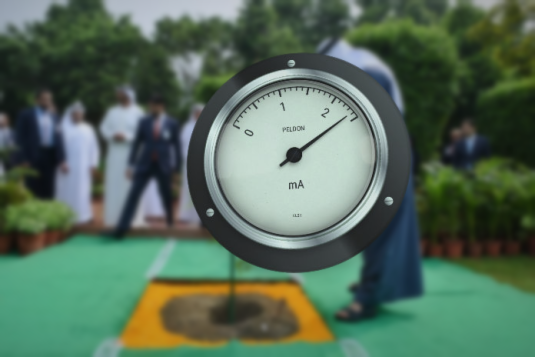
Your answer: 2.4 mA
